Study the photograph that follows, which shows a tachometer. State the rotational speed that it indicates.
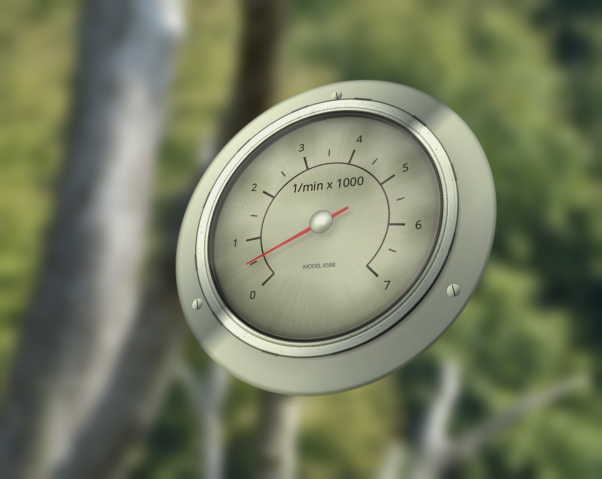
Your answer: 500 rpm
